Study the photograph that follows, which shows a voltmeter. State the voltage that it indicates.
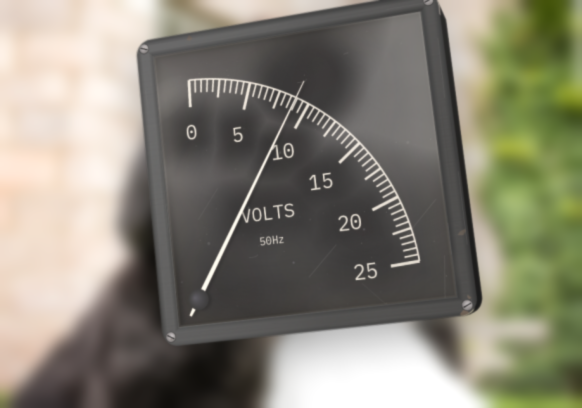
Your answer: 9 V
